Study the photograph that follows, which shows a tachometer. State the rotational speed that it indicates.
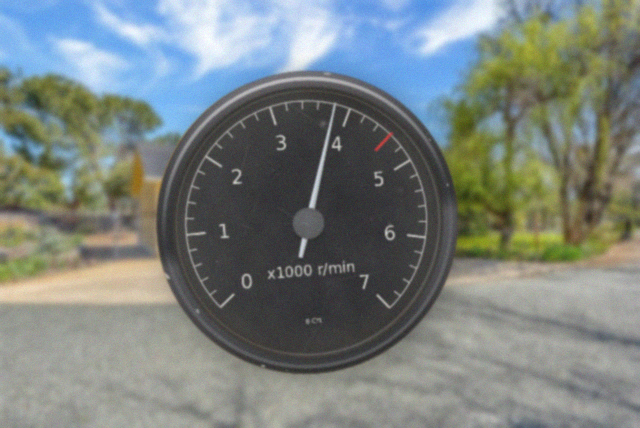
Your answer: 3800 rpm
